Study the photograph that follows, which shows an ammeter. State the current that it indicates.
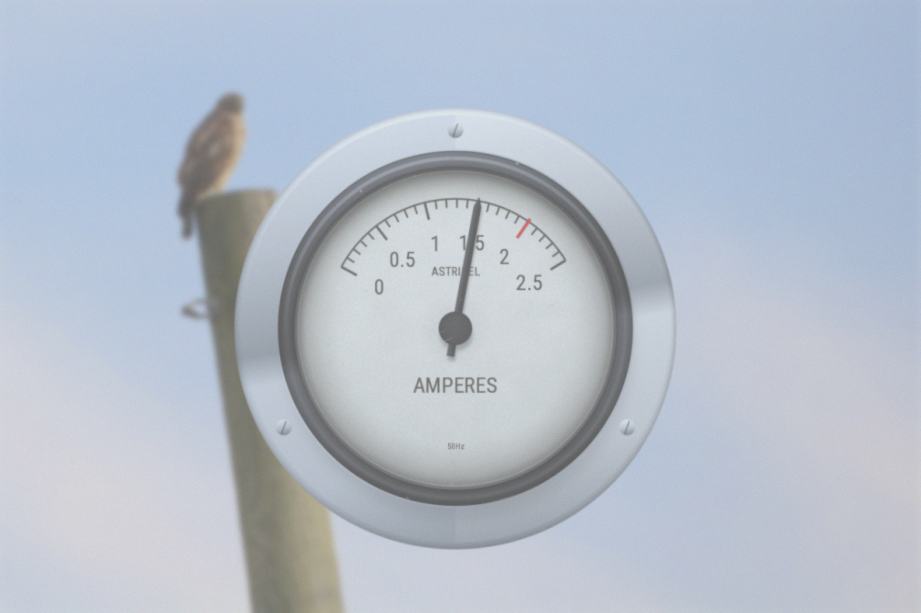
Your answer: 1.5 A
